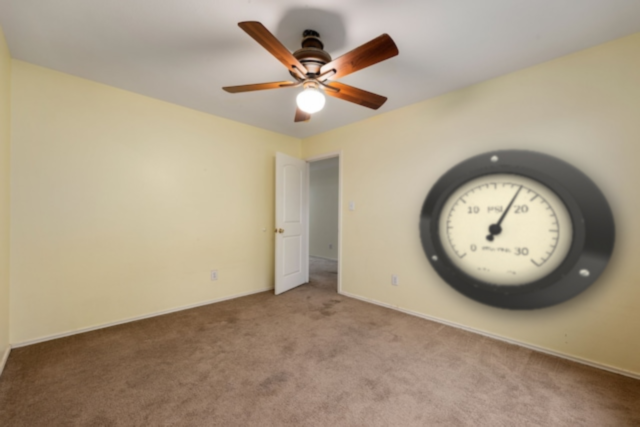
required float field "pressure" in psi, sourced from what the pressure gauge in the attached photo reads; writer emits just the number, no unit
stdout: 18
